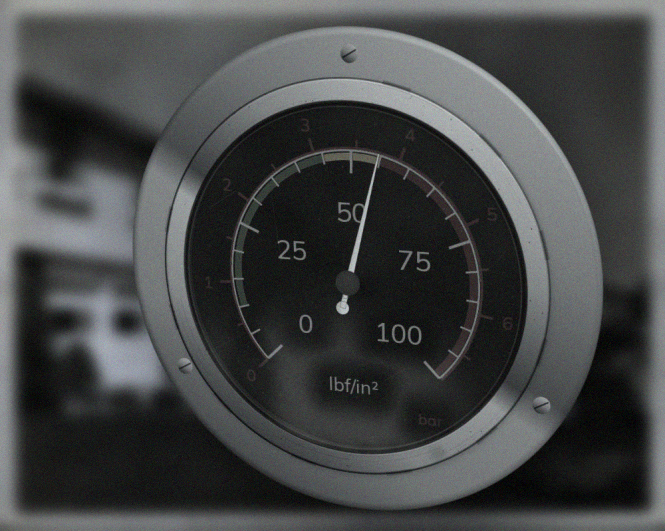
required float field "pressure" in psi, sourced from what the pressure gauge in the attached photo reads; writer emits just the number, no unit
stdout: 55
